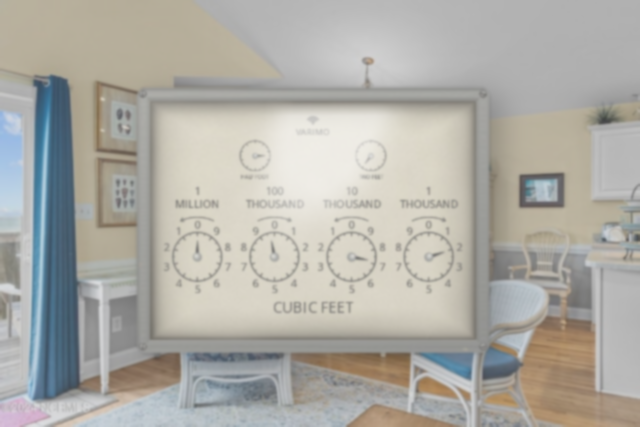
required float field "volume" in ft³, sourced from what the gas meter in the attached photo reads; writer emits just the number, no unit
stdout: 997200
